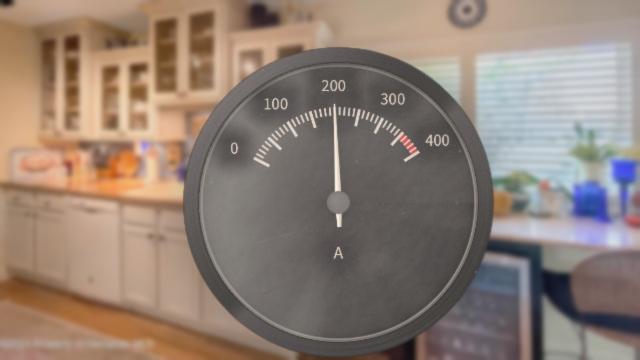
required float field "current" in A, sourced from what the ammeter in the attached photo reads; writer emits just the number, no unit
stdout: 200
